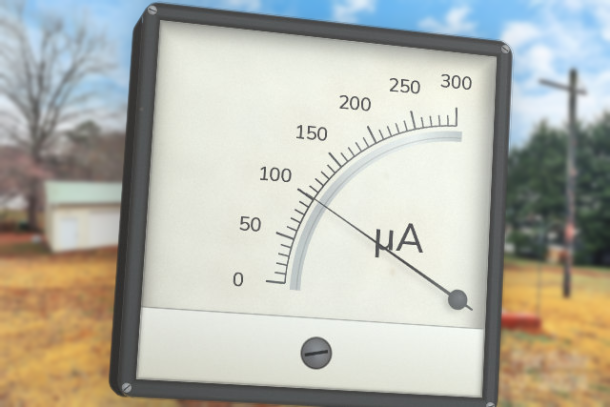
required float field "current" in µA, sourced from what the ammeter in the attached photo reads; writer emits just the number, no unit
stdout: 100
